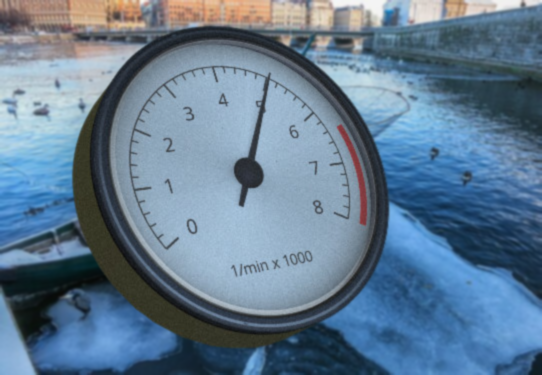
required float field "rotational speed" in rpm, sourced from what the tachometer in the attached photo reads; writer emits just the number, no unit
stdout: 5000
